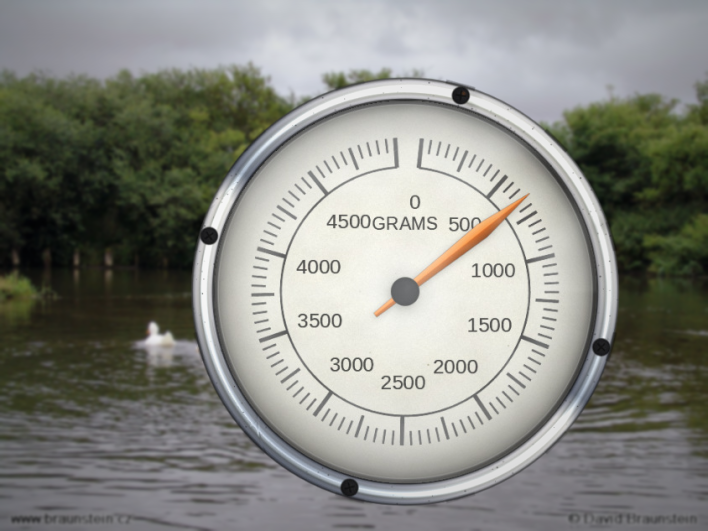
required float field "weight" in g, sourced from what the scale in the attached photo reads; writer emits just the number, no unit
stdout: 650
